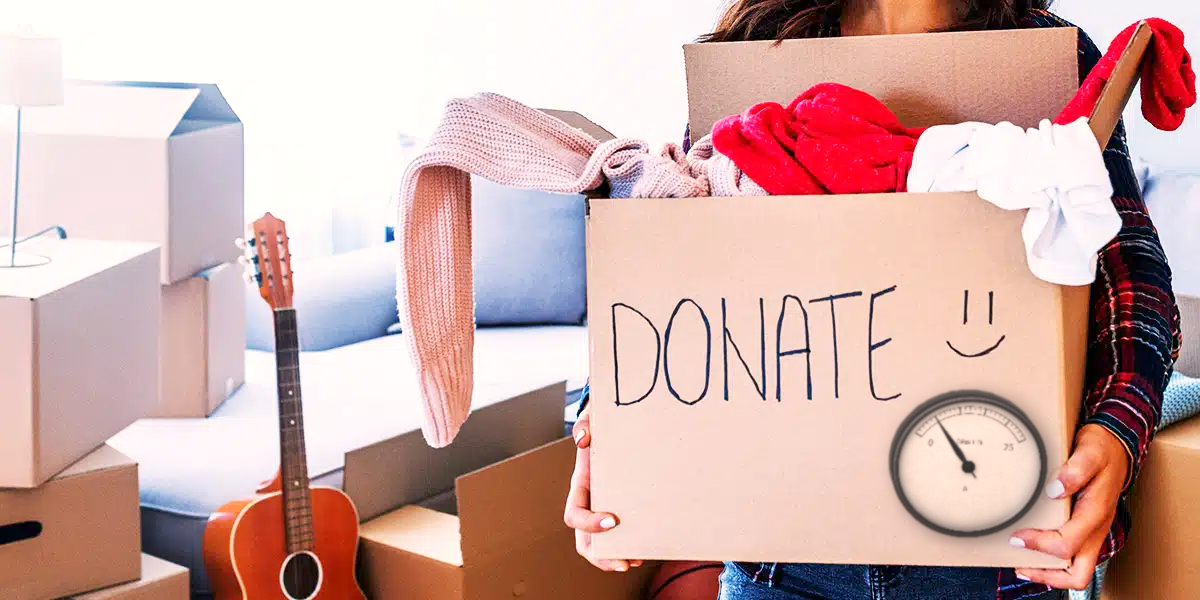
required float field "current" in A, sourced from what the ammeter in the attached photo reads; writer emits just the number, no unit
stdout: 5
